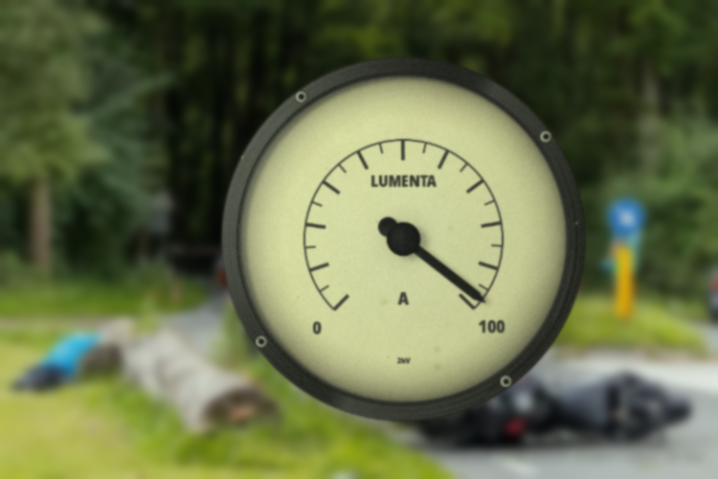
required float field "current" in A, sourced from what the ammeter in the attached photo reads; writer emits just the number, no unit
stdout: 97.5
